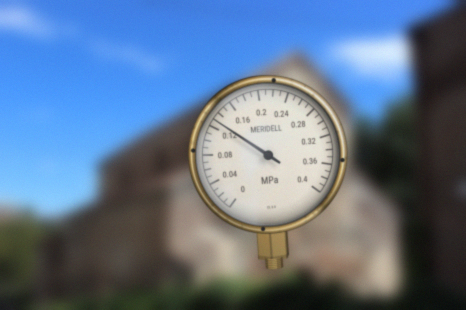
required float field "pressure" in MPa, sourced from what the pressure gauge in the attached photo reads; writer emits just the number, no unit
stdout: 0.13
